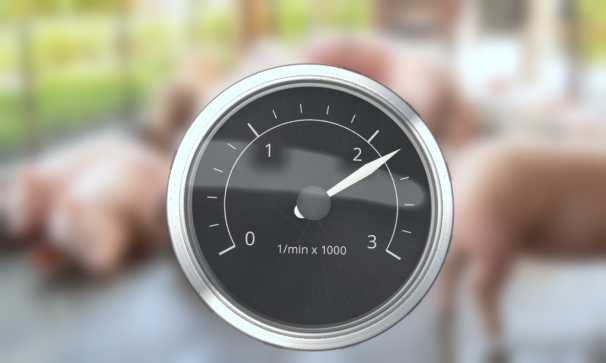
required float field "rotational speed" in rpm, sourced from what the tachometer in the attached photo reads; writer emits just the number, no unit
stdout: 2200
